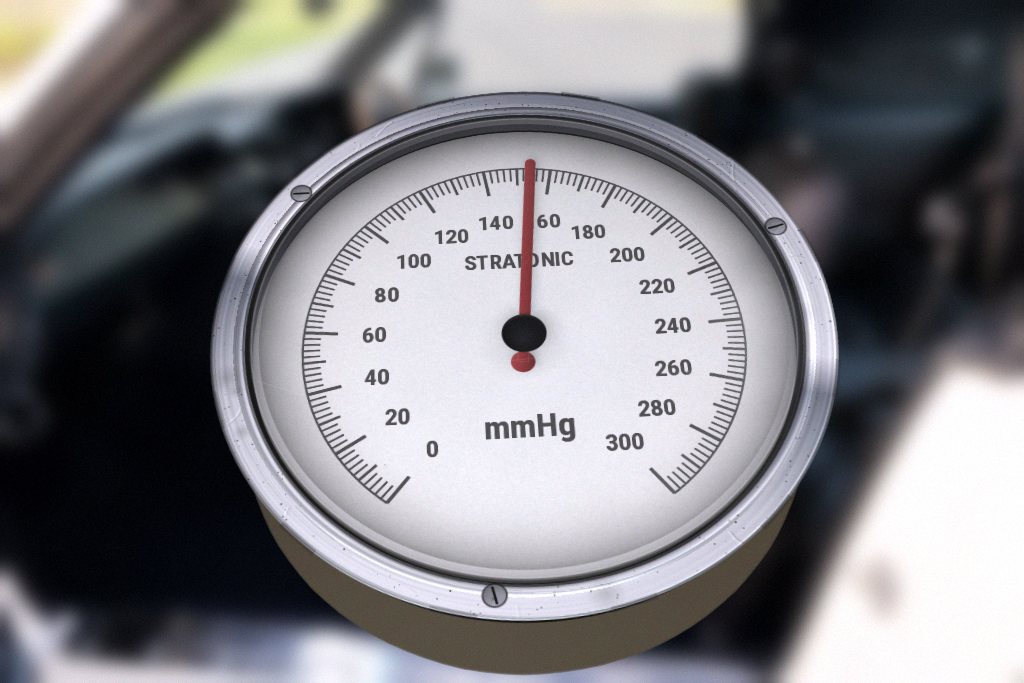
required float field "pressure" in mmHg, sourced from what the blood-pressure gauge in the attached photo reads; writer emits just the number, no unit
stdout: 154
